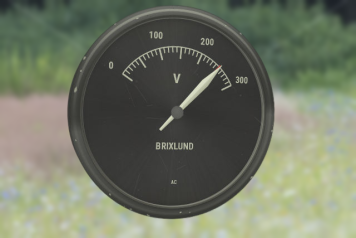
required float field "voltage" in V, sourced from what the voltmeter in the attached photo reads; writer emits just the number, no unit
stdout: 250
